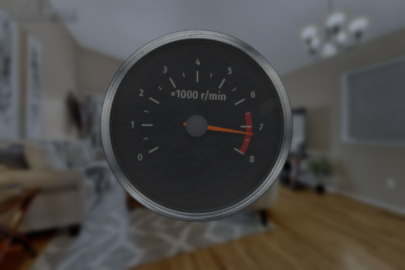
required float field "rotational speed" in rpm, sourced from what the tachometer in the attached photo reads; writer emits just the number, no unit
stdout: 7250
